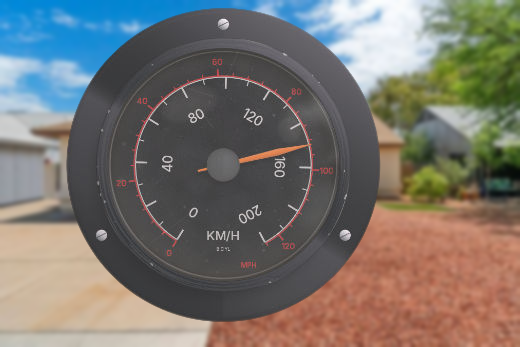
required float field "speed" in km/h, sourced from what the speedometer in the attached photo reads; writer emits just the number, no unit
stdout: 150
